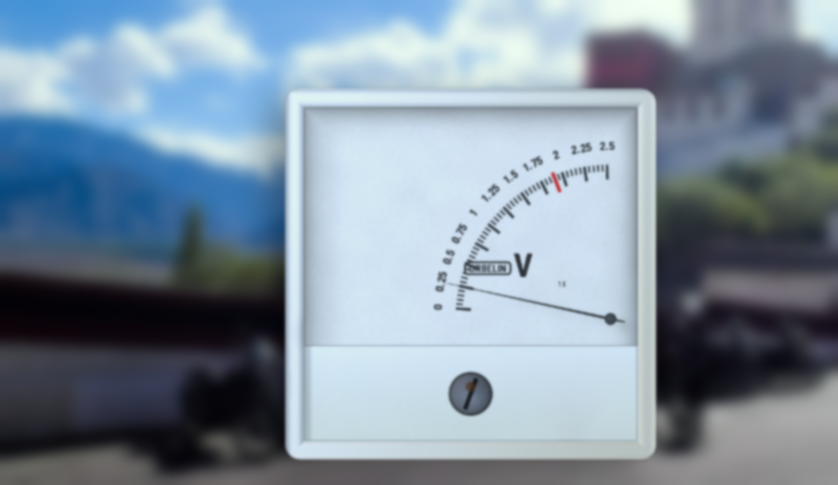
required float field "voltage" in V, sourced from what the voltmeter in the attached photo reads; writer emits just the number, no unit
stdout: 0.25
